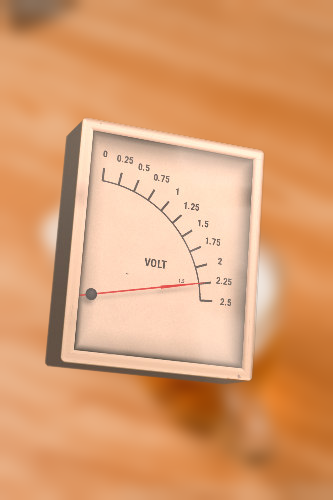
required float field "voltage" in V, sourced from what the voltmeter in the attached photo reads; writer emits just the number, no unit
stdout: 2.25
